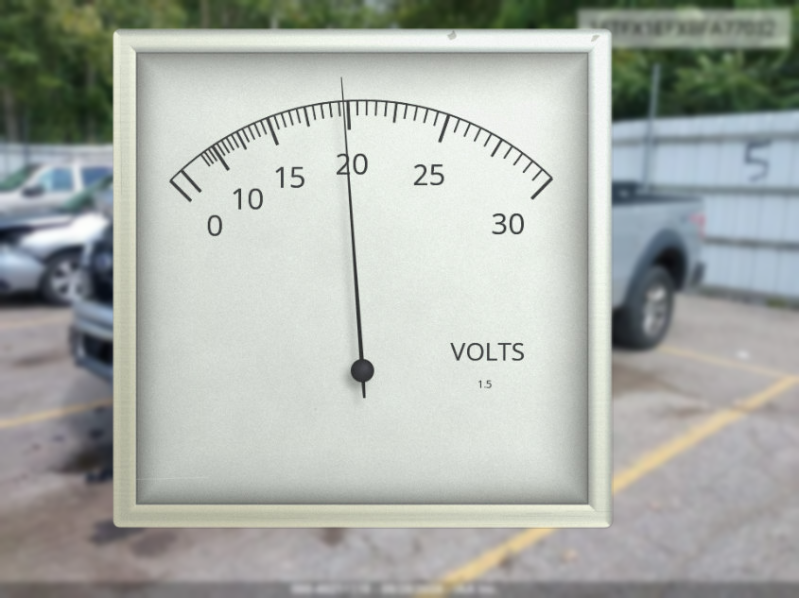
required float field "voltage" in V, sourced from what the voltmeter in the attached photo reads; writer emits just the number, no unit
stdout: 19.75
